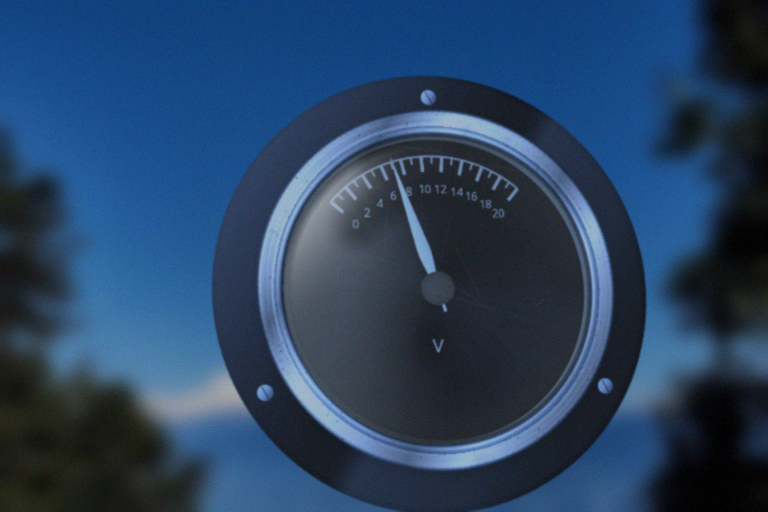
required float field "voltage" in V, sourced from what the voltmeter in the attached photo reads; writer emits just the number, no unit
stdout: 7
